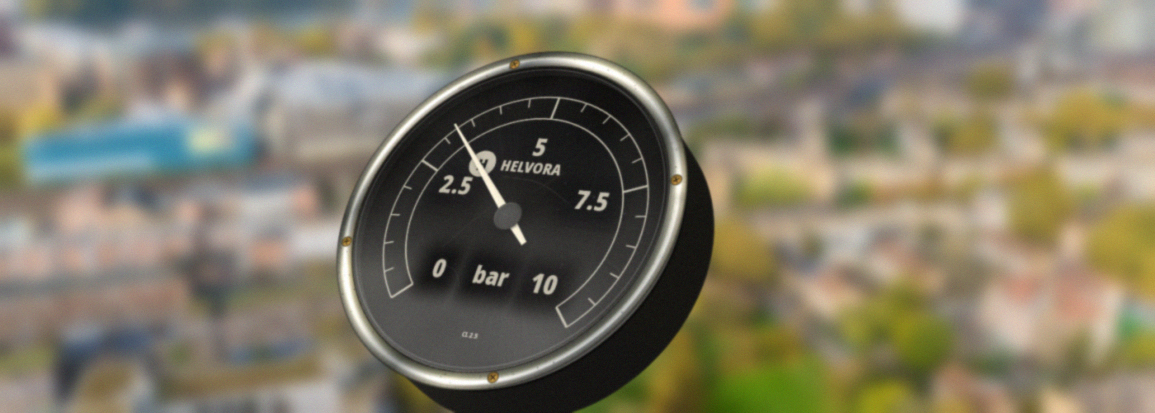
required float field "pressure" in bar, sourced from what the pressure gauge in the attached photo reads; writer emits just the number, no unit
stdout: 3.25
